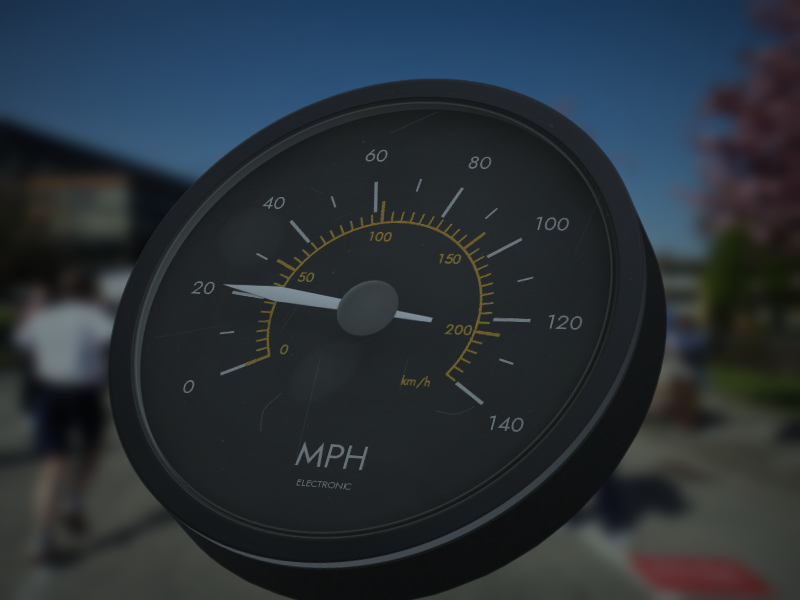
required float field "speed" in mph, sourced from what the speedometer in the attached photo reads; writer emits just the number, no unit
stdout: 20
